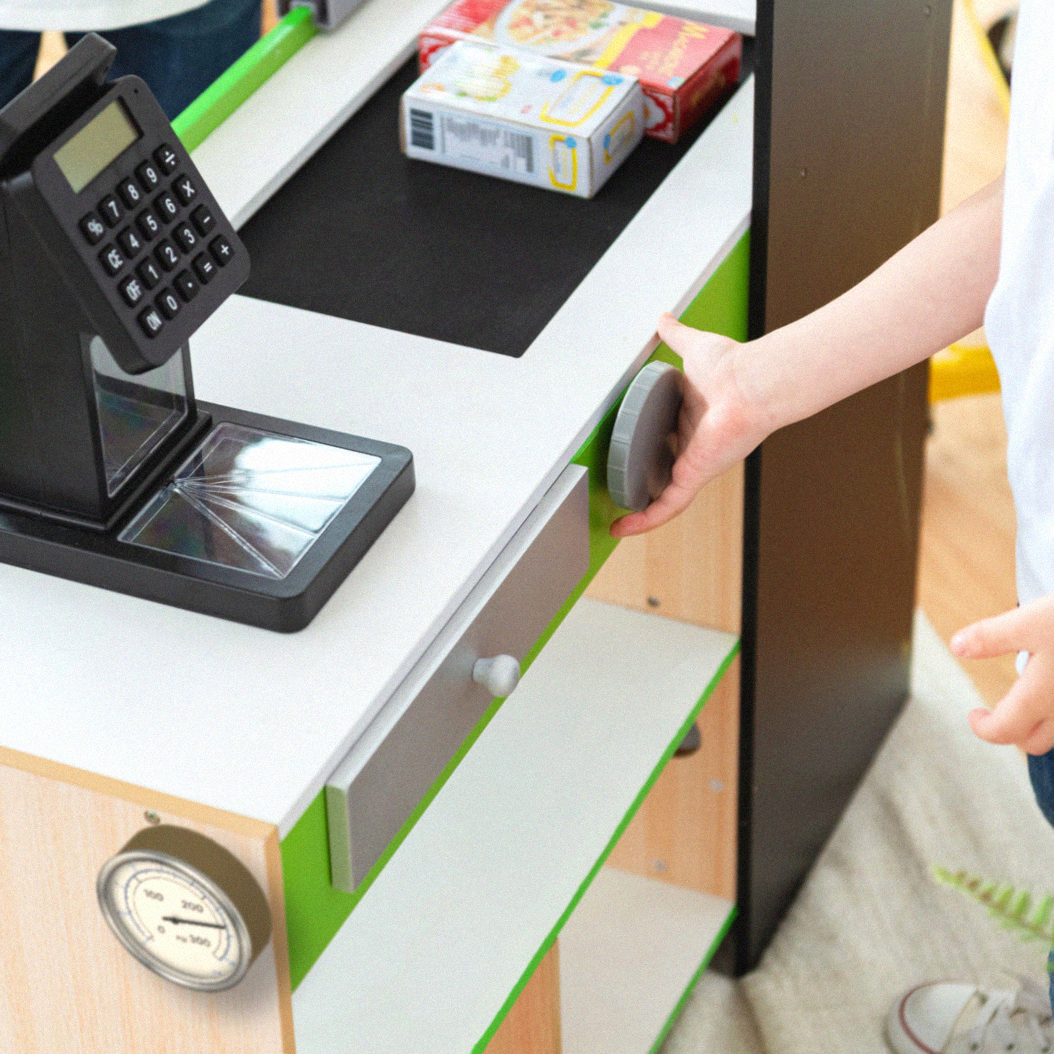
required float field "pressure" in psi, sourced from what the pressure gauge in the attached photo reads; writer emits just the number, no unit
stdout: 240
